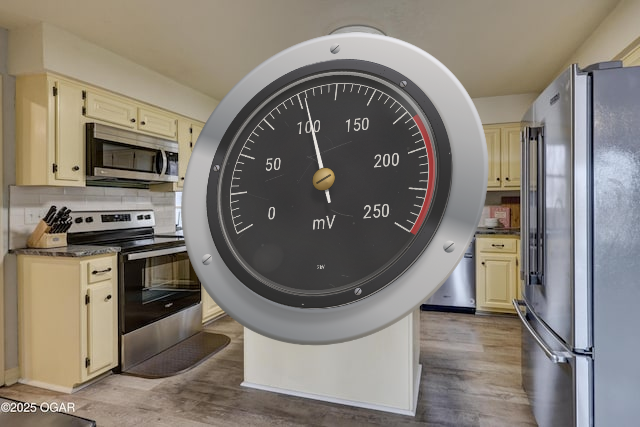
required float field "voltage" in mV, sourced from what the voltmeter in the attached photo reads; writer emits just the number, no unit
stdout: 105
